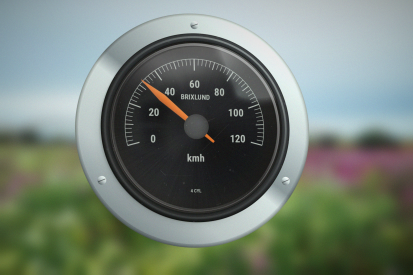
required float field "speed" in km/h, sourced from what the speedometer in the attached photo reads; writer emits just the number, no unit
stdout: 32
